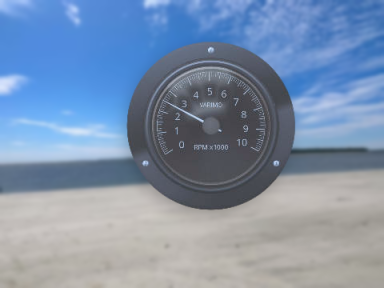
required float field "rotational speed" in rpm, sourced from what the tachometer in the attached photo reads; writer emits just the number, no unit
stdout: 2500
